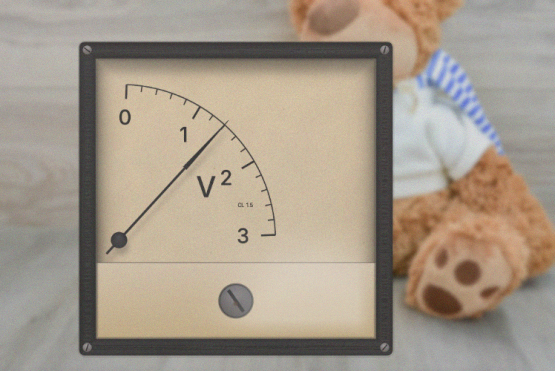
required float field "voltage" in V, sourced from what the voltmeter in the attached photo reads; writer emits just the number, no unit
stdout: 1.4
